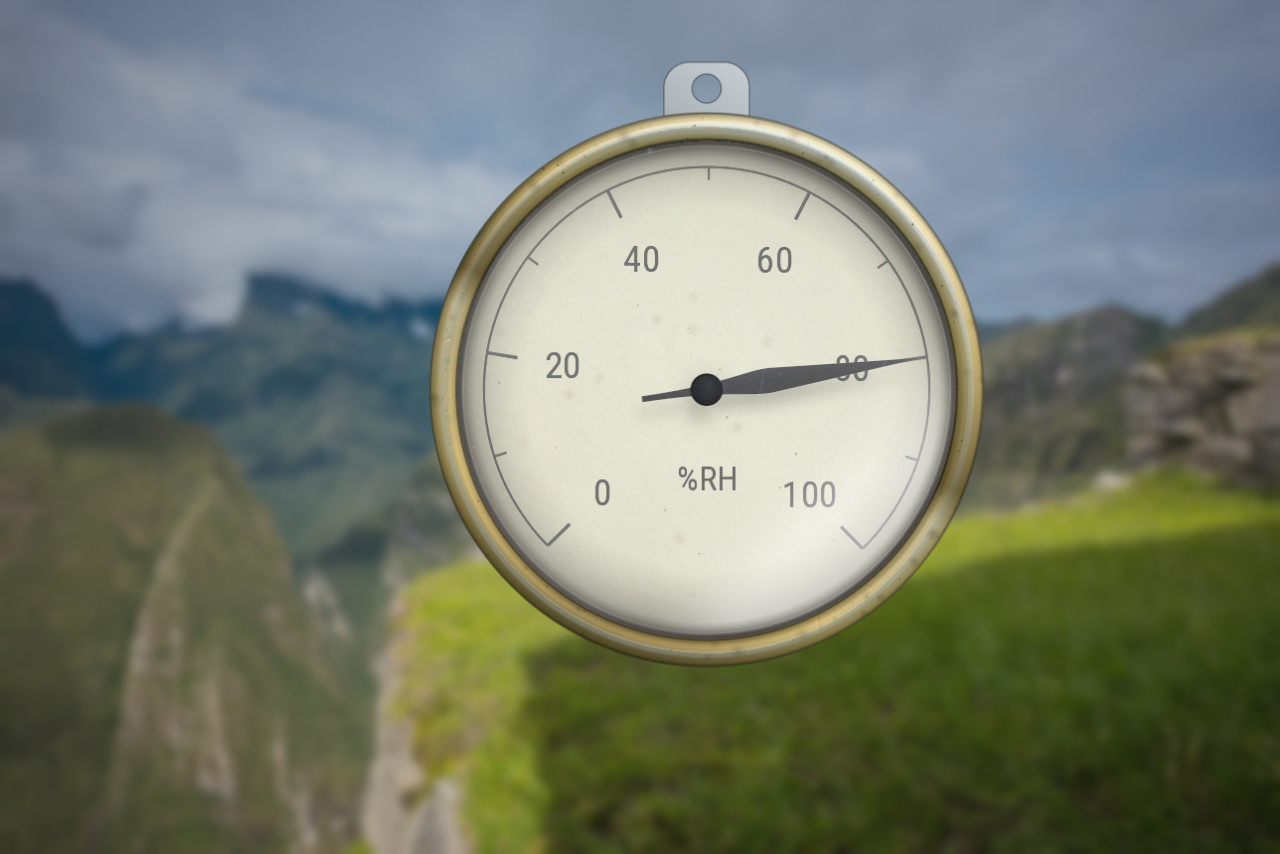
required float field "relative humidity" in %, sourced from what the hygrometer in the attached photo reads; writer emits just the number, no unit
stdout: 80
